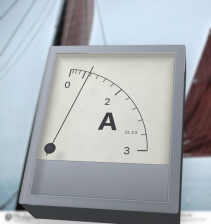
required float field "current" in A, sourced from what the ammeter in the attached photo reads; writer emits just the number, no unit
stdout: 1.2
